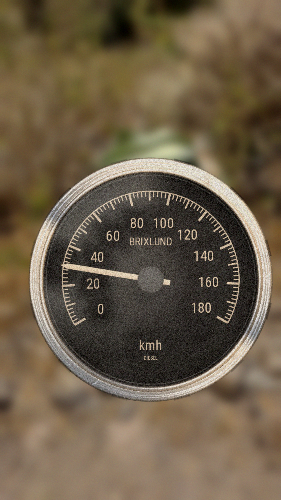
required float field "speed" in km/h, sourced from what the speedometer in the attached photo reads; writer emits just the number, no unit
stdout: 30
